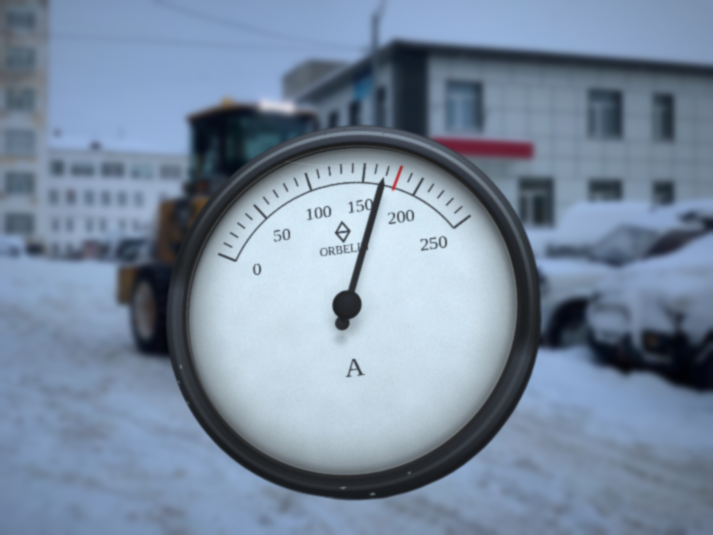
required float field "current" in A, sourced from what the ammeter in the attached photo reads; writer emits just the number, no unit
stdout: 170
